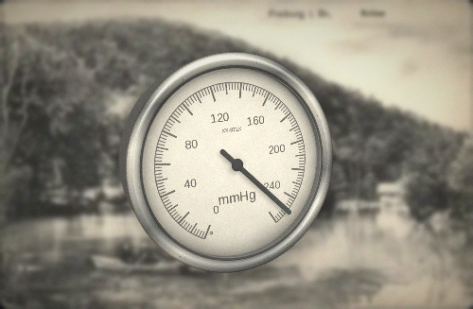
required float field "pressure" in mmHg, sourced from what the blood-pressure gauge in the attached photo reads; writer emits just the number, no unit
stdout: 250
